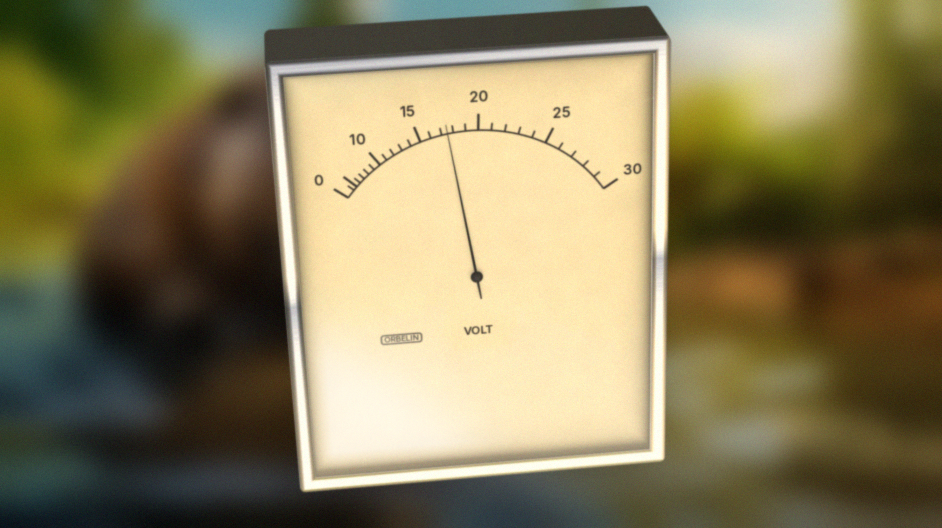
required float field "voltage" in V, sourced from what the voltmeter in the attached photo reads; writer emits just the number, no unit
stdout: 17.5
